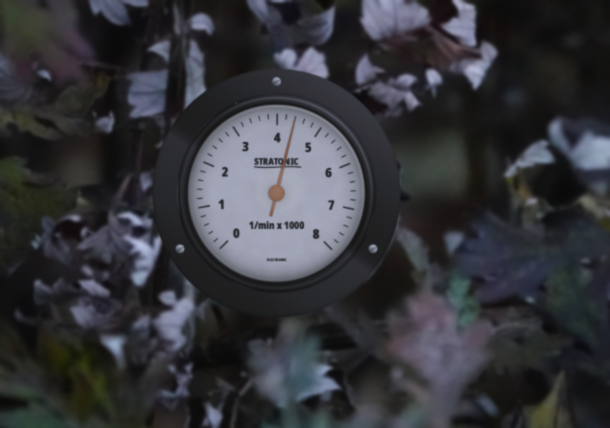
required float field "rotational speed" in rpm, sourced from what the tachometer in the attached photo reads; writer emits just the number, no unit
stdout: 4400
